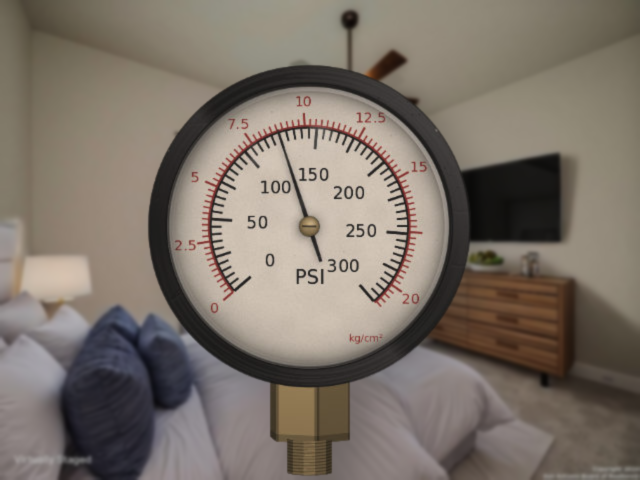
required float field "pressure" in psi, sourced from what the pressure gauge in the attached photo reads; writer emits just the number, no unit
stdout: 125
